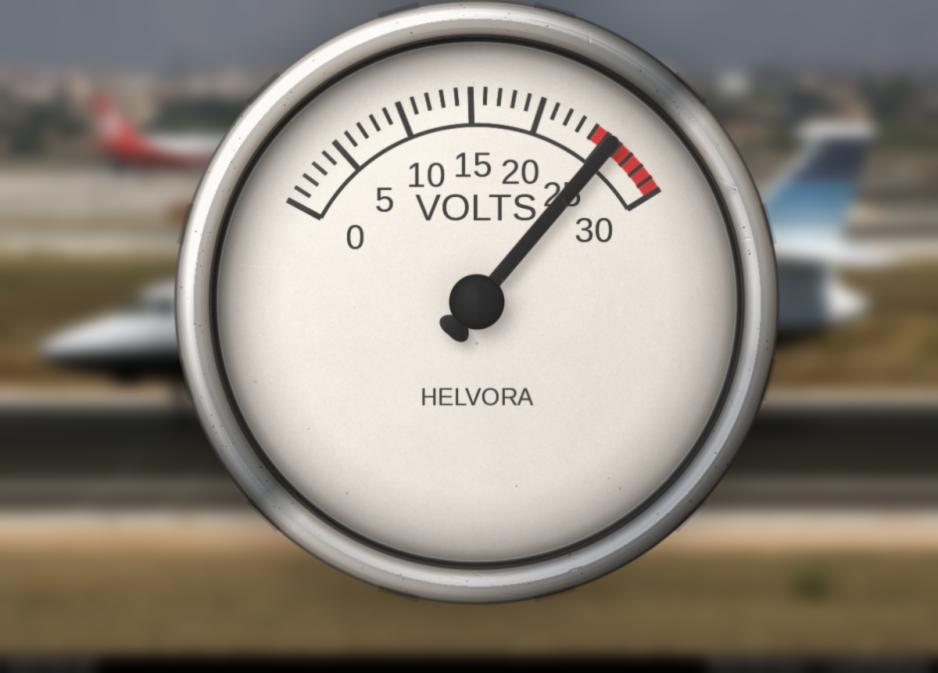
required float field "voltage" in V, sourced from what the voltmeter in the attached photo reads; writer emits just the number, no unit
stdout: 25.5
